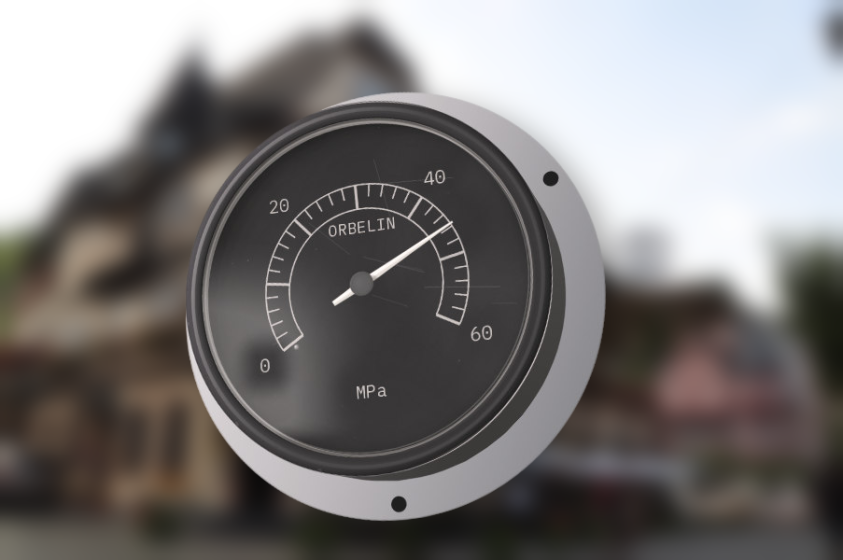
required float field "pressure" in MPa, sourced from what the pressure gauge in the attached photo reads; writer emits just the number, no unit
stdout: 46
